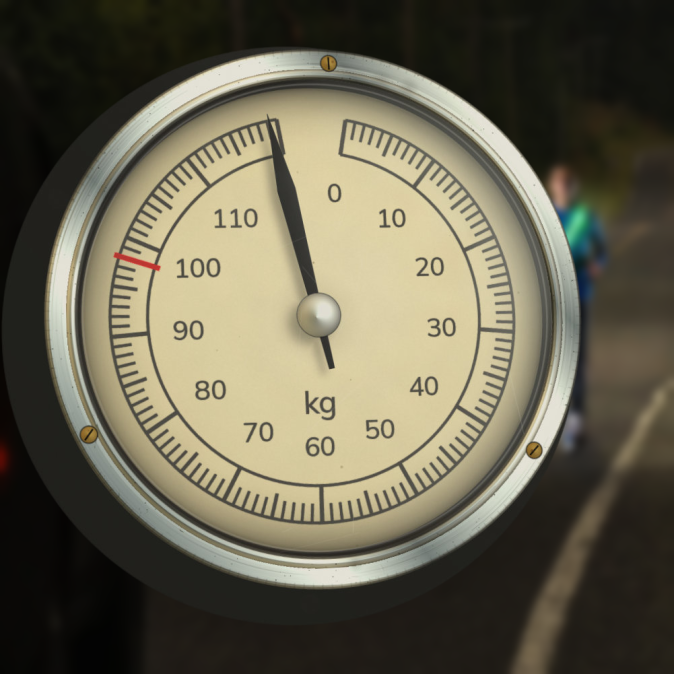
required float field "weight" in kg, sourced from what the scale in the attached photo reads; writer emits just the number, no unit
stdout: 119
